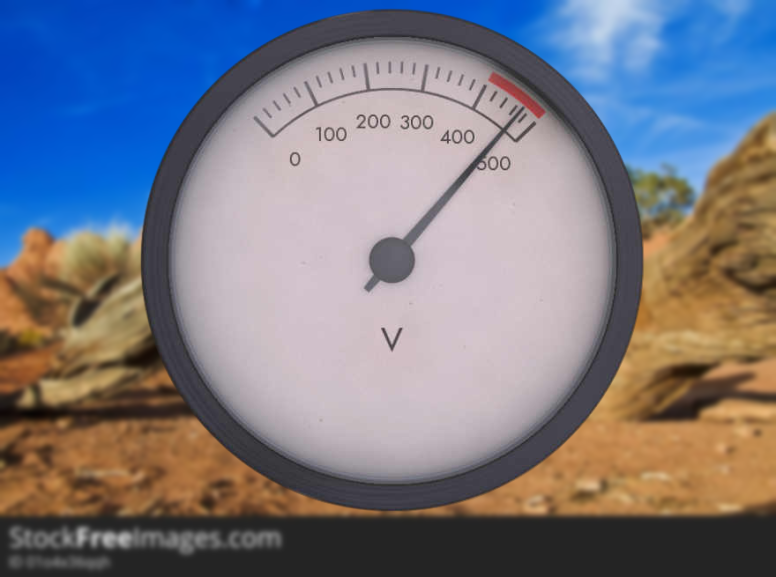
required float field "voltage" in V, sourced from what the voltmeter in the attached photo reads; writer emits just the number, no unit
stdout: 470
